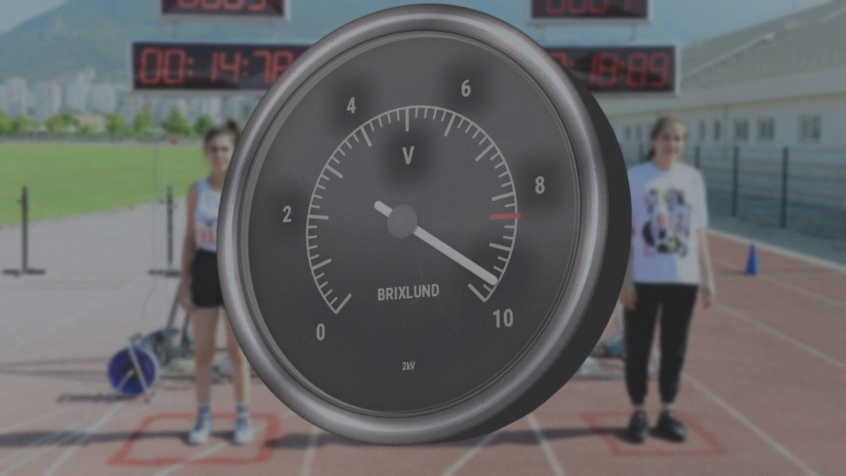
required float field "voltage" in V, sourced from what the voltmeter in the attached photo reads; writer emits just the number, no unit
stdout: 9.6
